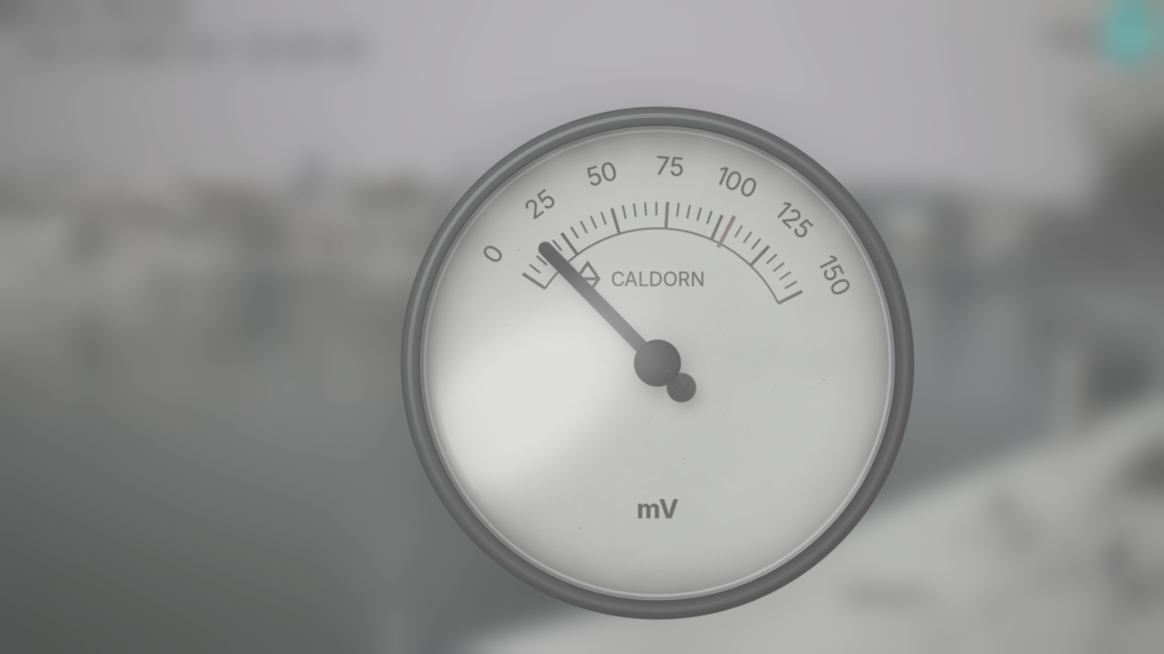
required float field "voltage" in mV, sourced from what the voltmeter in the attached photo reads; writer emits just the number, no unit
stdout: 15
